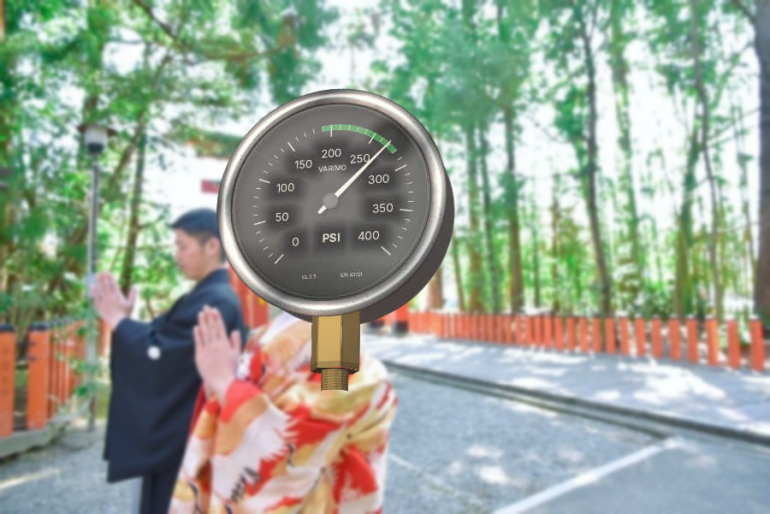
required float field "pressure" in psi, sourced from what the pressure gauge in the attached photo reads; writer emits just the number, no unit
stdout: 270
